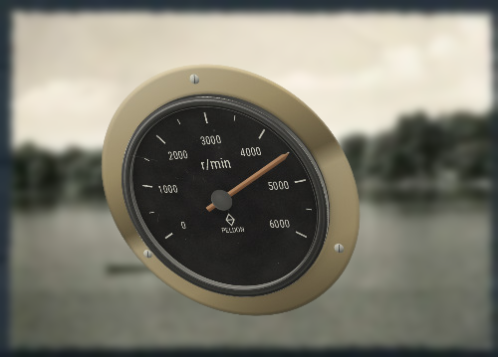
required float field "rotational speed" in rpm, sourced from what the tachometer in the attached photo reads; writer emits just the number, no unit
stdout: 4500
